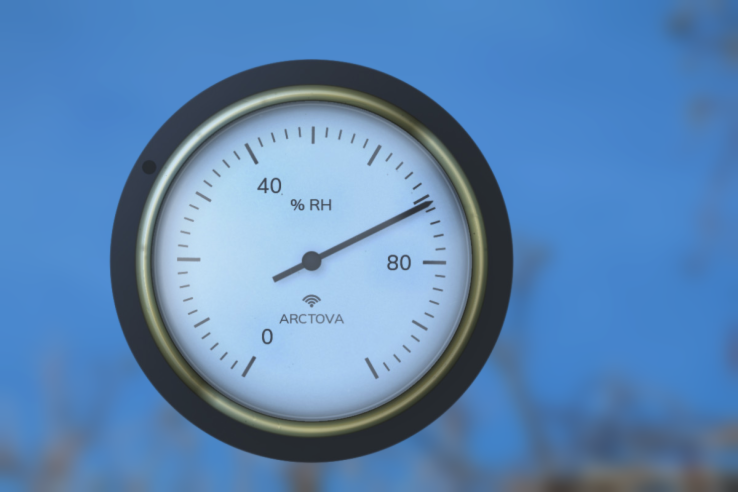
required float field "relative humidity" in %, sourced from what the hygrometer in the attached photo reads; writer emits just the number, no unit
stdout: 71
